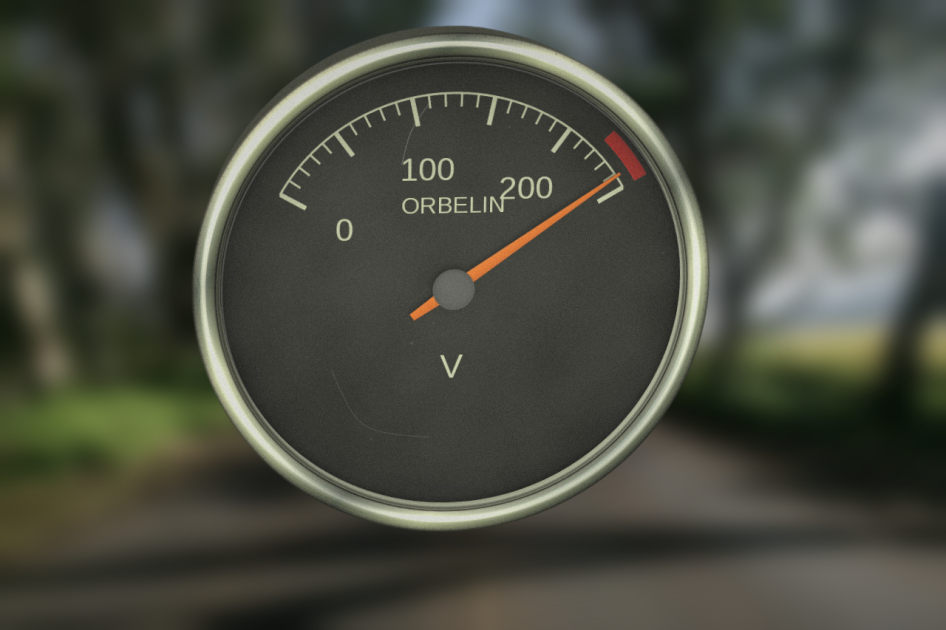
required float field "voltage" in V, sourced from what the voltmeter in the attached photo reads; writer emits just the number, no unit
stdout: 240
